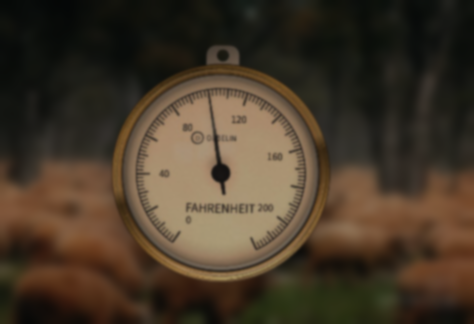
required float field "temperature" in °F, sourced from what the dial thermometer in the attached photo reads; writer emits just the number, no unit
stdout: 100
